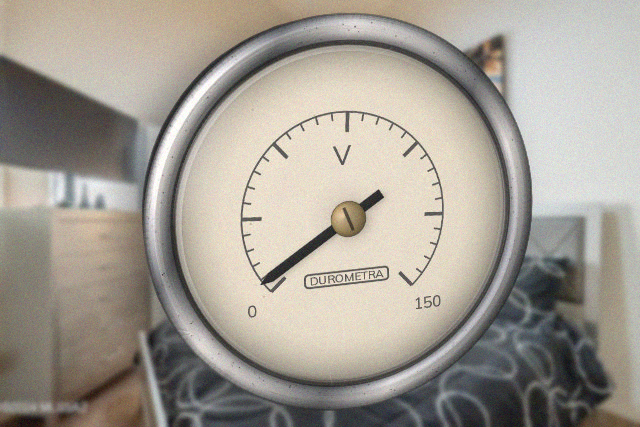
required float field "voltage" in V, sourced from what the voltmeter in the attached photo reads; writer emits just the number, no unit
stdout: 5
